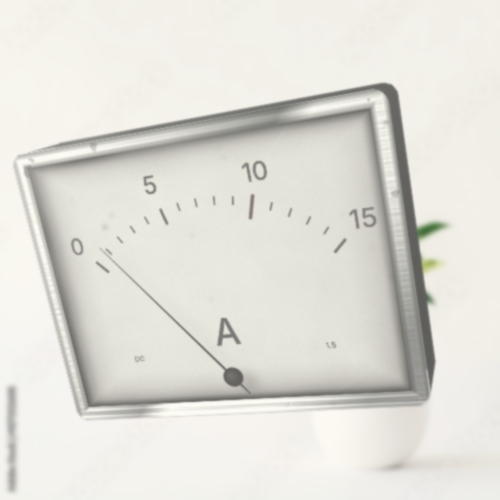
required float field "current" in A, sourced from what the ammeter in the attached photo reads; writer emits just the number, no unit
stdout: 1
